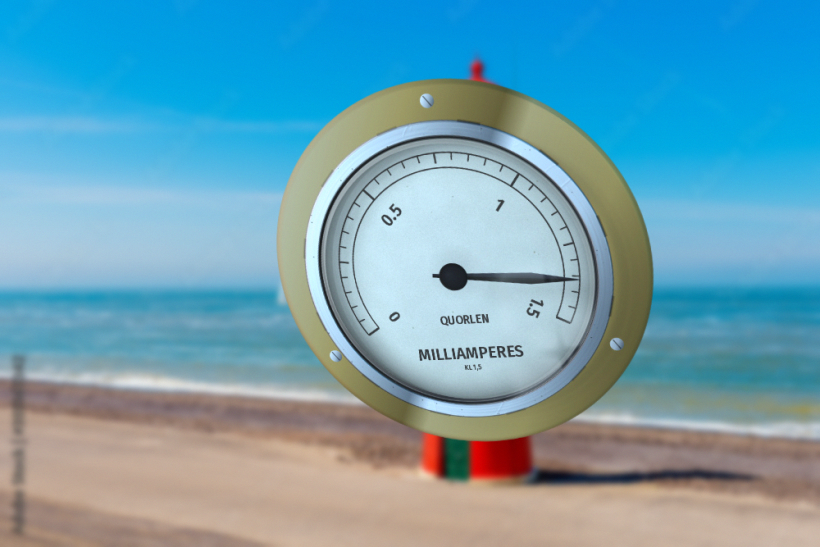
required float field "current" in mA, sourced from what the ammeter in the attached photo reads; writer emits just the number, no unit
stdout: 1.35
